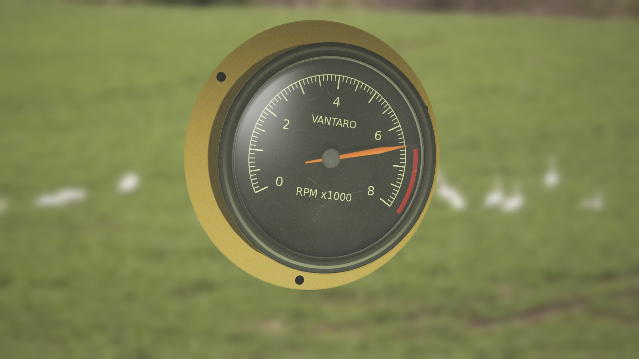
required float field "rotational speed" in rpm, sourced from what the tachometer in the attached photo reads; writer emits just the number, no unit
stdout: 6500
